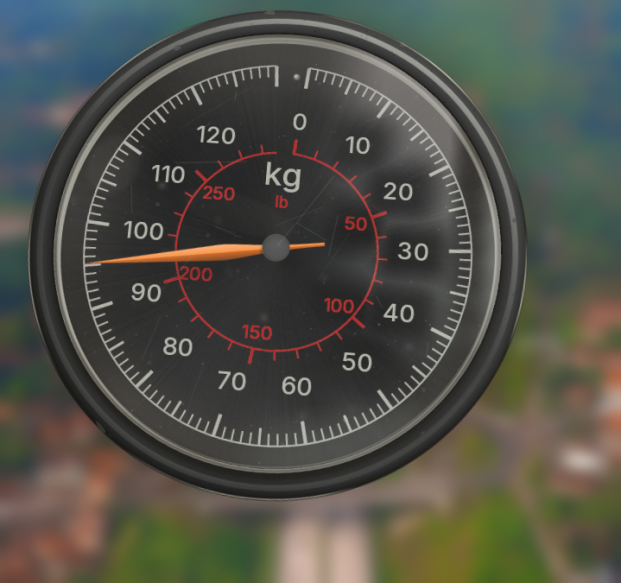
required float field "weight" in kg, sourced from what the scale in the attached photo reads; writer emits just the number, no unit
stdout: 95
